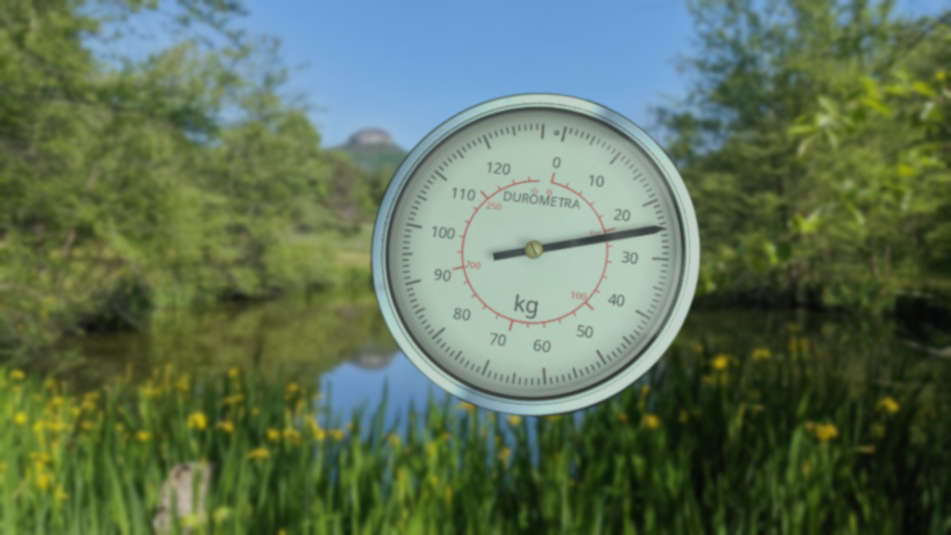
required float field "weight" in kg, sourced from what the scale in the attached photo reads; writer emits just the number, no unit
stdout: 25
